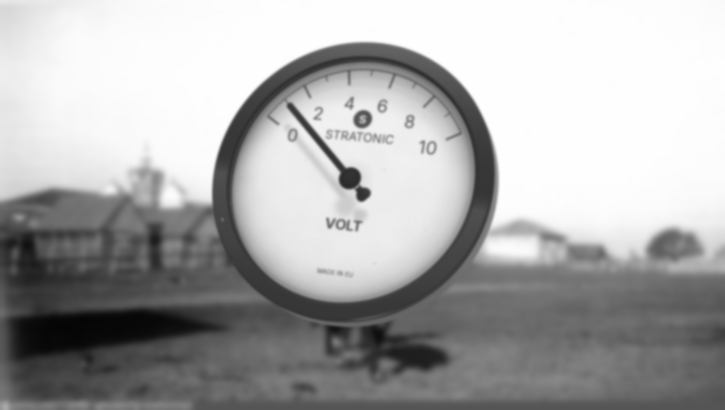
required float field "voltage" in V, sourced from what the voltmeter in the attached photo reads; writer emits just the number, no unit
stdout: 1
